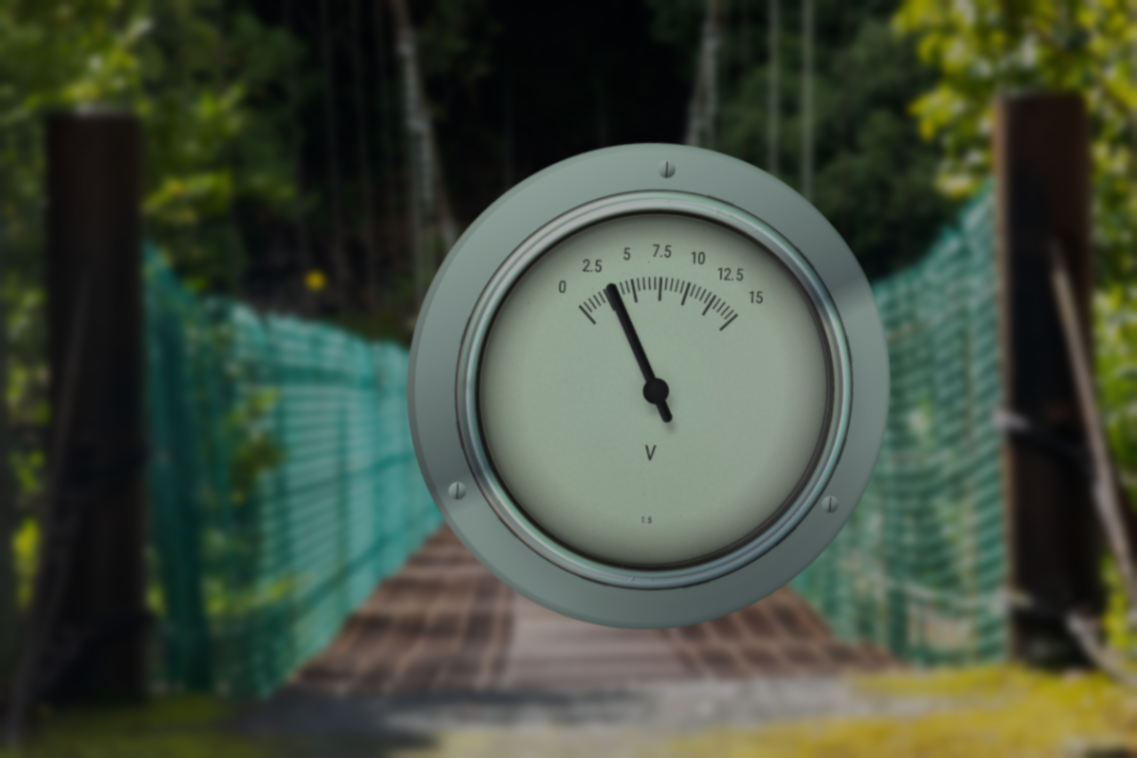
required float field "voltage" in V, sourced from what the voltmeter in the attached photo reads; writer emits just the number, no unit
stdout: 3
